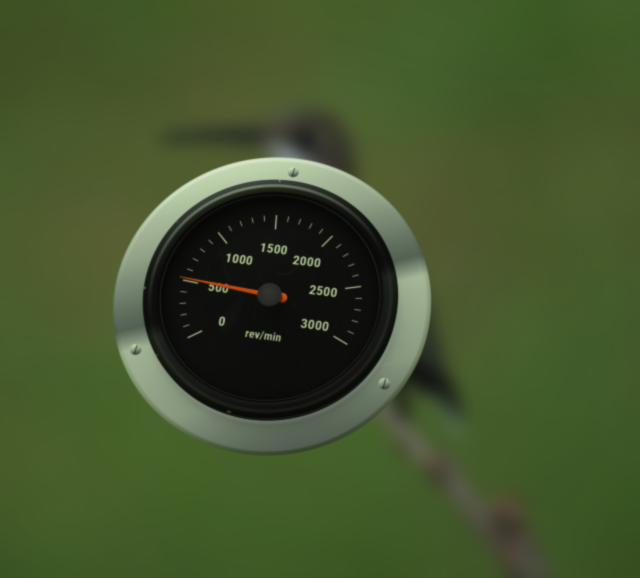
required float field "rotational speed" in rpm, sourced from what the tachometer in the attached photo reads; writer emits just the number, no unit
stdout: 500
